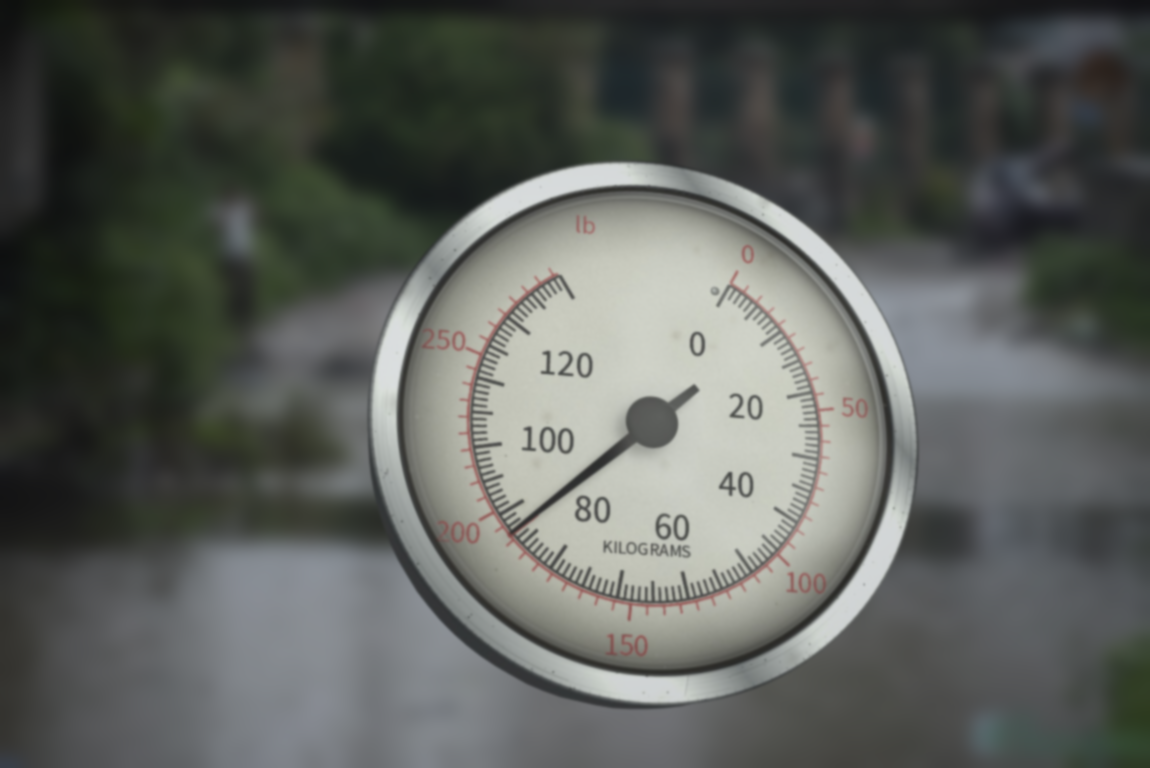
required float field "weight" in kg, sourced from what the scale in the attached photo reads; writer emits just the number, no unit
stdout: 87
